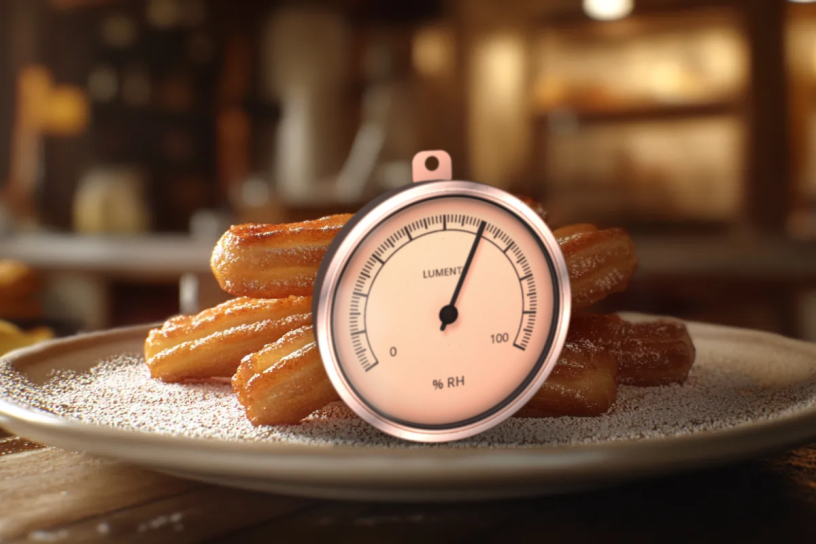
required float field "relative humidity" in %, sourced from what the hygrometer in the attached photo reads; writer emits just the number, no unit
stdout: 60
